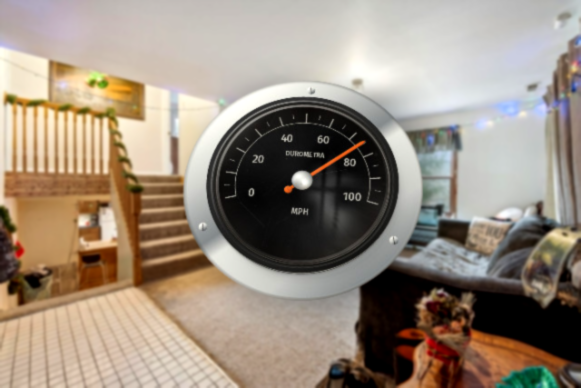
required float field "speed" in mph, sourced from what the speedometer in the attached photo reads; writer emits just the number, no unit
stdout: 75
